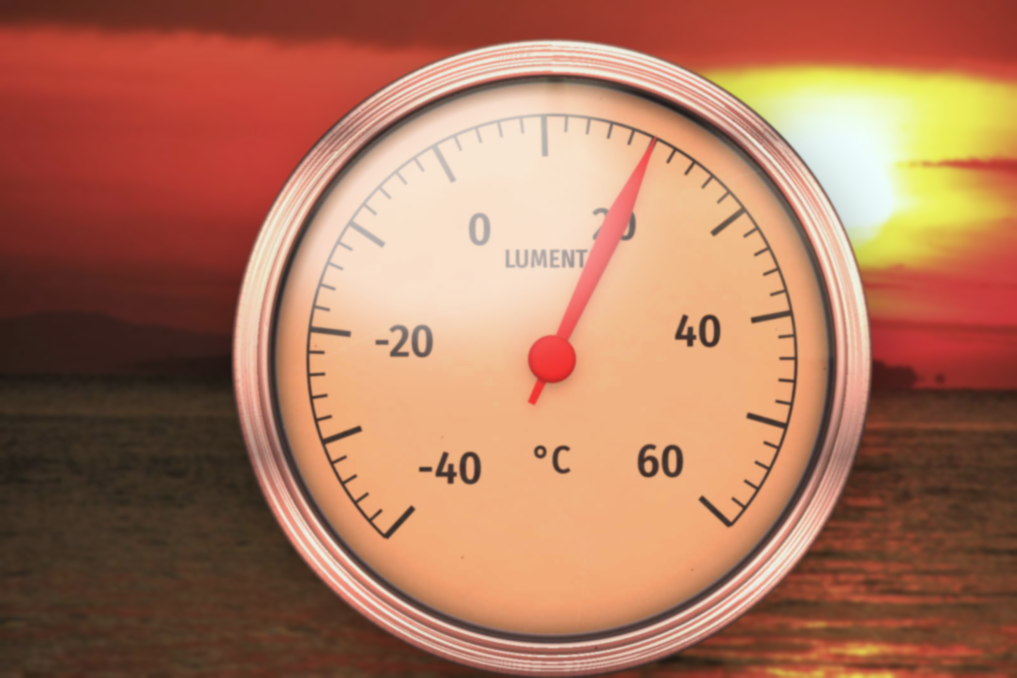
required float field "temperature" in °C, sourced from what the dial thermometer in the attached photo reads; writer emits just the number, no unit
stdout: 20
